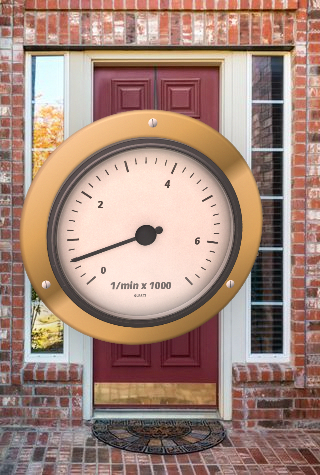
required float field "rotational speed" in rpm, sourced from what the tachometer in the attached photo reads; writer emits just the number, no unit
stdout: 600
